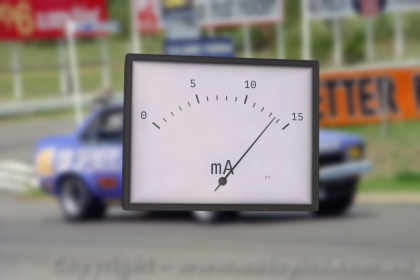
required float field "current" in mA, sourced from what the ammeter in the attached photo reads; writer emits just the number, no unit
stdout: 13.5
